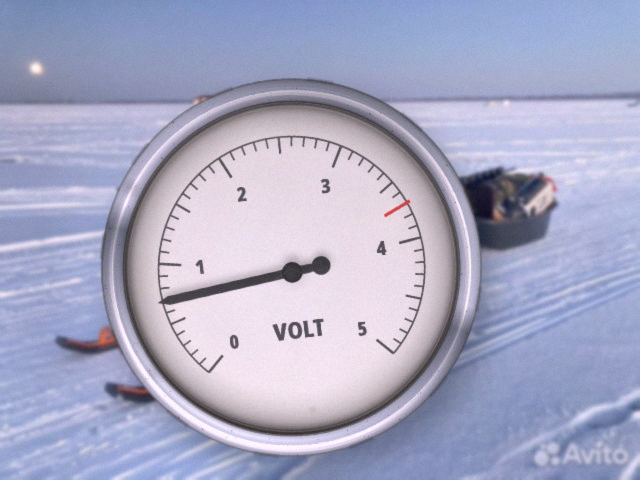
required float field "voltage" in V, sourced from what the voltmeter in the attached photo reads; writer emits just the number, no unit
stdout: 0.7
